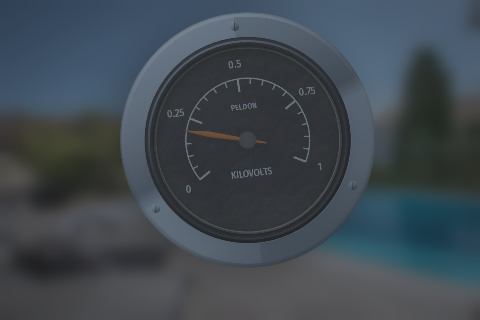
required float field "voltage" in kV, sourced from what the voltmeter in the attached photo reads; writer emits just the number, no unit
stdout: 0.2
